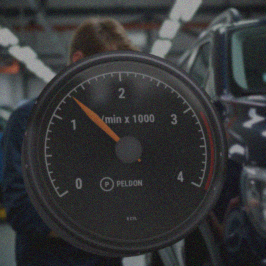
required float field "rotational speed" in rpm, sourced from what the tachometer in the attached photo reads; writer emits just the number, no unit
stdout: 1300
